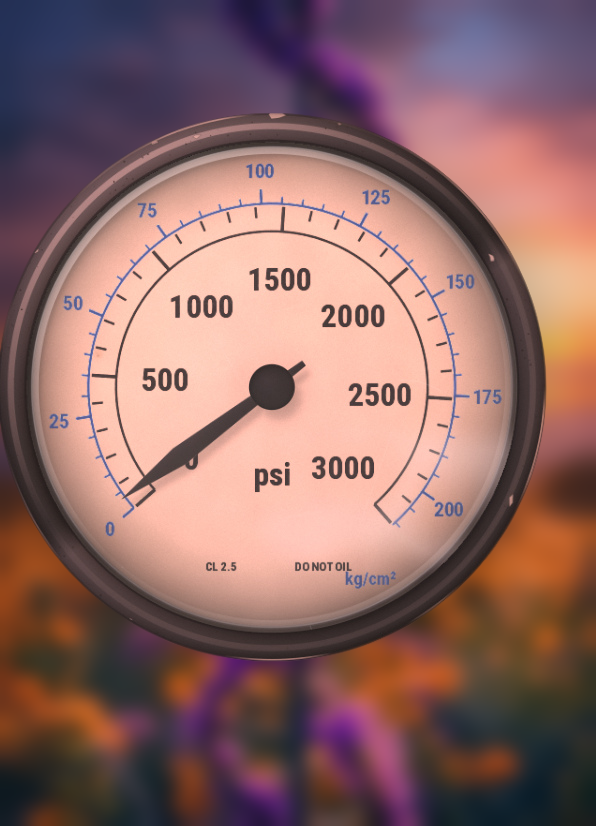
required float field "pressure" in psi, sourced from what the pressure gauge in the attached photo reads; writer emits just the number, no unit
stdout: 50
